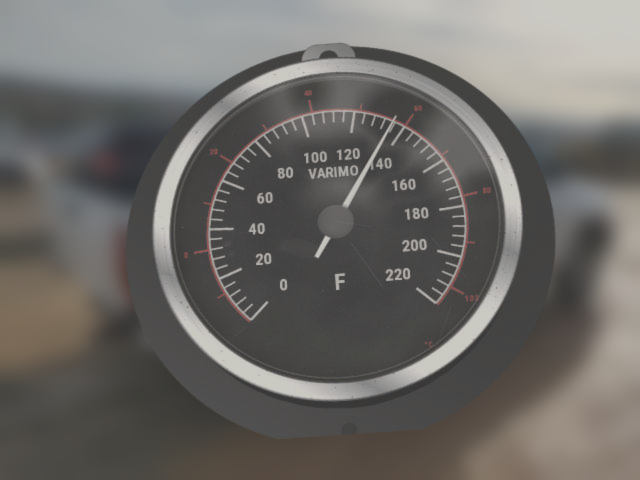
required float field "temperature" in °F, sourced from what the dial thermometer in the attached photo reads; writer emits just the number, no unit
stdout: 136
